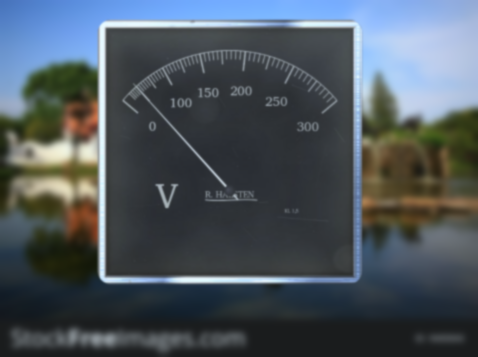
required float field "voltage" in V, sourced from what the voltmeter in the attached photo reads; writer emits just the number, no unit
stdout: 50
